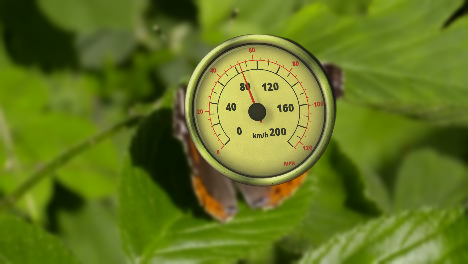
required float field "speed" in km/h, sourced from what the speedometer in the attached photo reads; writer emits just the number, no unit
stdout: 85
